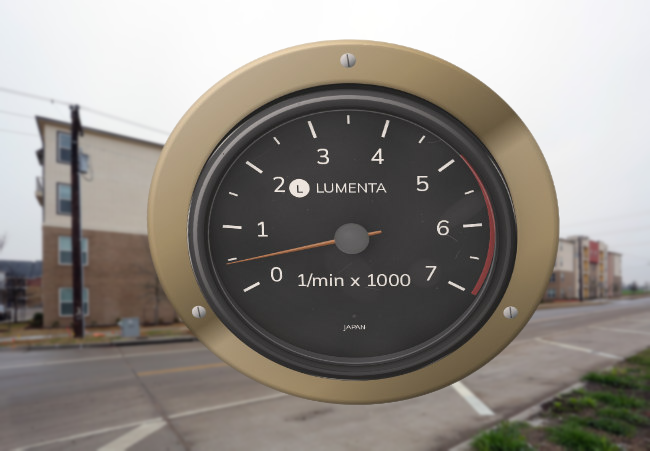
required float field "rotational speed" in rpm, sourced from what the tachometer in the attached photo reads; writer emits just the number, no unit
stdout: 500
